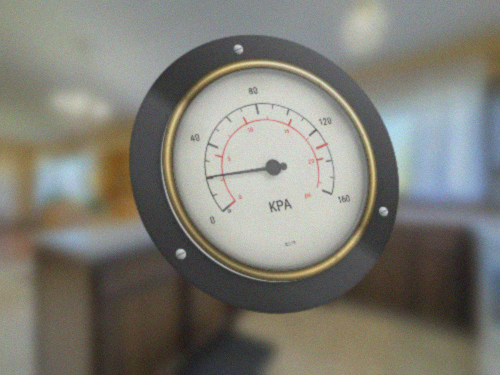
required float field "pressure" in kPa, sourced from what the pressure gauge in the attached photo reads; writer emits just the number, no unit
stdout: 20
